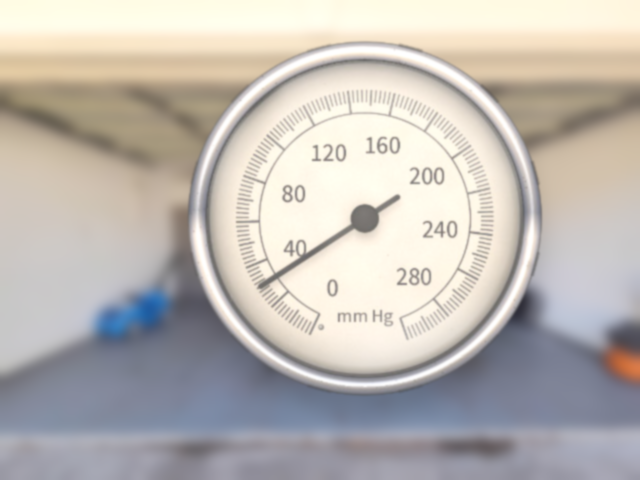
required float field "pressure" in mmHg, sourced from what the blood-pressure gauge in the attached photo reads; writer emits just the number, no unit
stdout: 30
